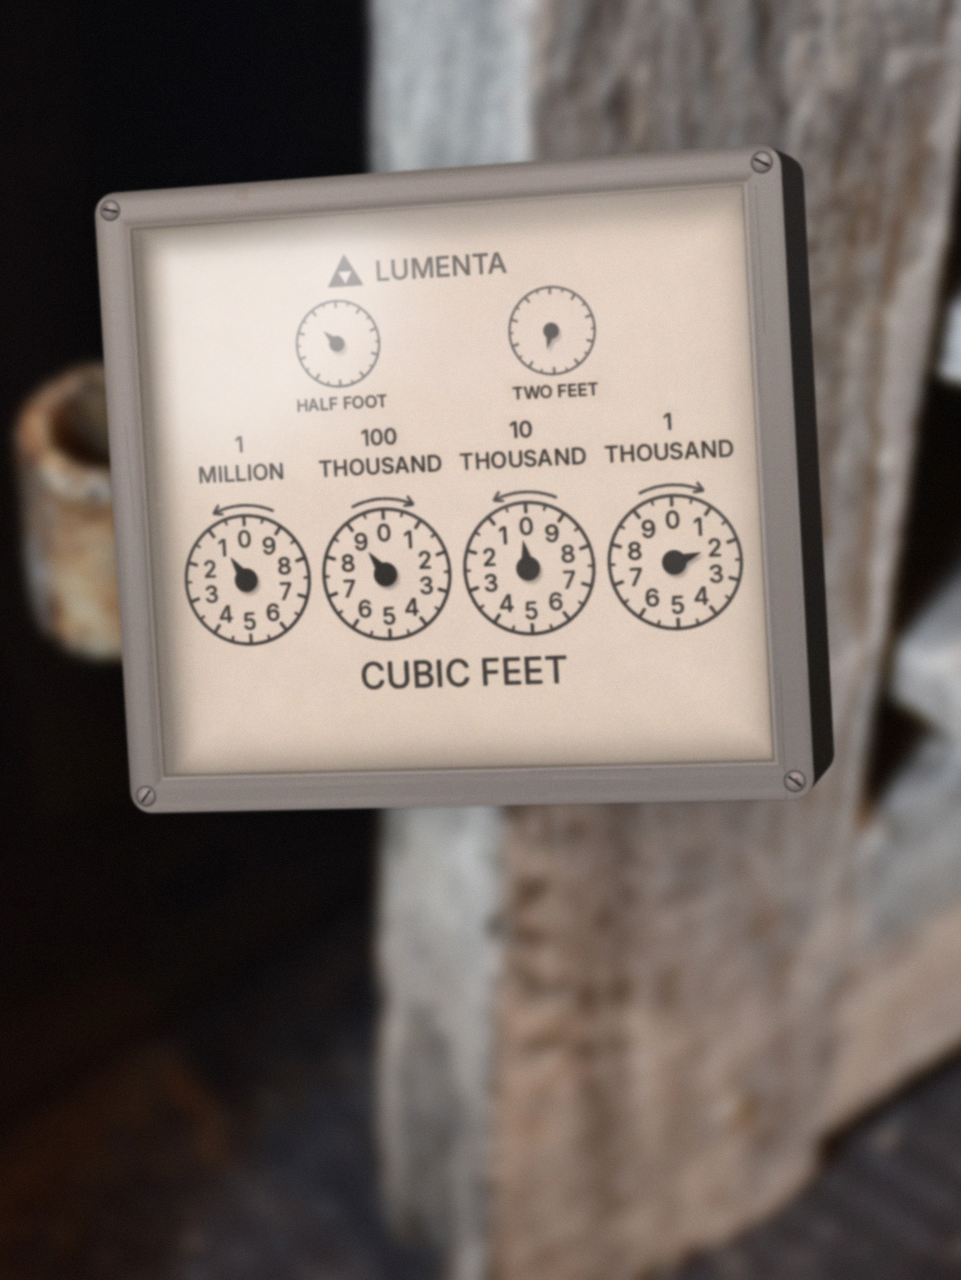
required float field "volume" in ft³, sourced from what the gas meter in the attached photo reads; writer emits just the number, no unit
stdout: 90200
